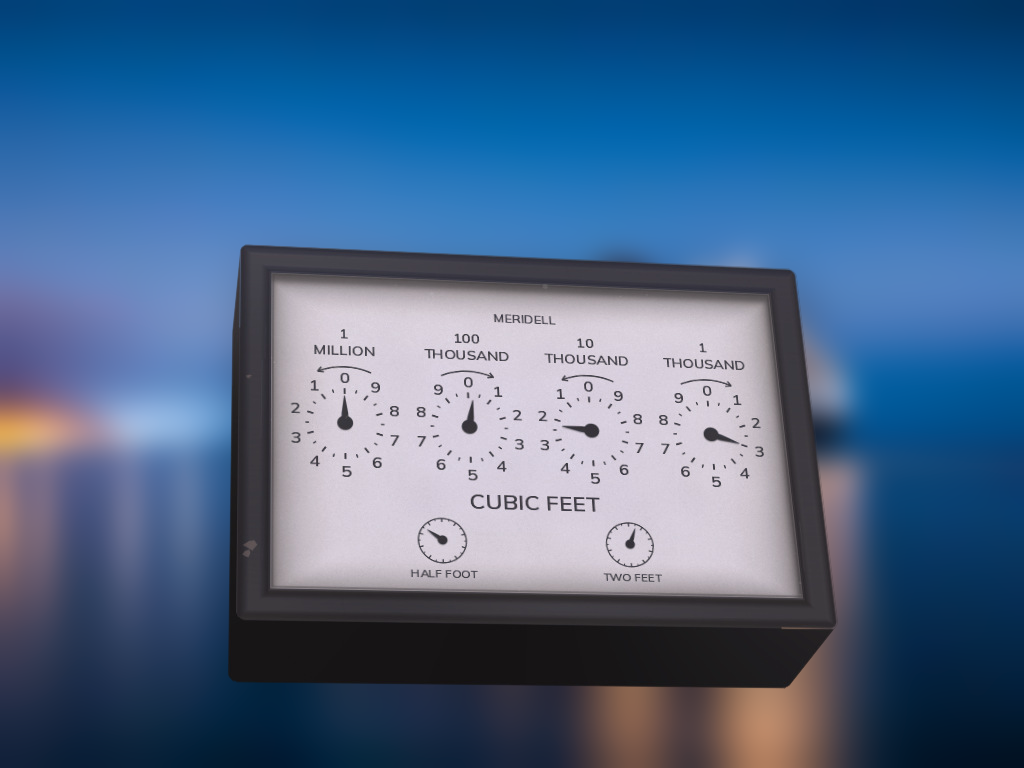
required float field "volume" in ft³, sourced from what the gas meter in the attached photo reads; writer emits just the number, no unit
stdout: 2300
